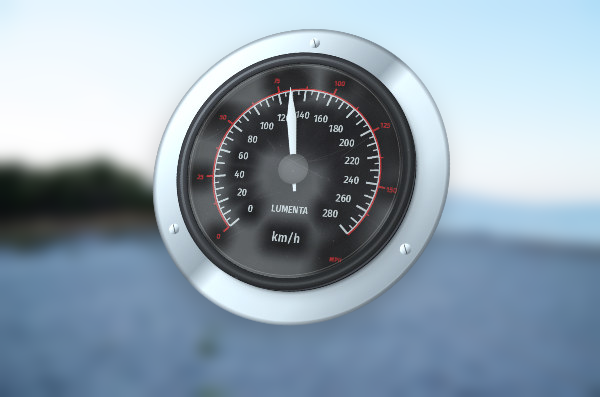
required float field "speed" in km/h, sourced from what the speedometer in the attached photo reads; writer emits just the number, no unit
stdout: 130
